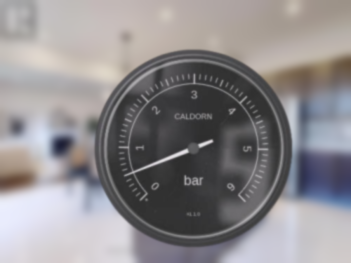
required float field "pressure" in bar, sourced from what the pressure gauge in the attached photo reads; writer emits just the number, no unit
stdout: 0.5
